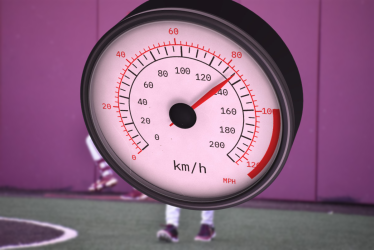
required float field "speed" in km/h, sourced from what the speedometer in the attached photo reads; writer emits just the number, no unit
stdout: 135
